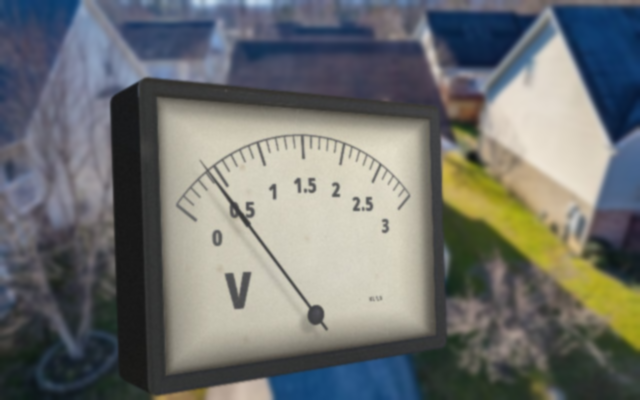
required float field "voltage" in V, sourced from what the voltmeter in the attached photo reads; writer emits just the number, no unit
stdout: 0.4
